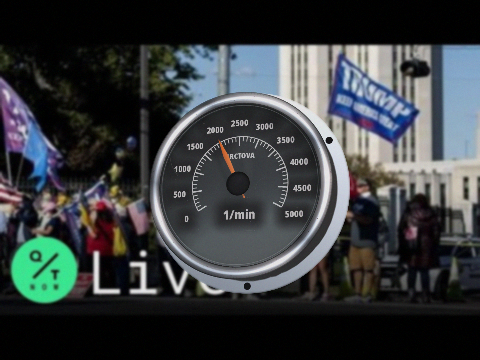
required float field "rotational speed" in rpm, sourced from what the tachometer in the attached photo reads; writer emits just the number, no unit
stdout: 2000
